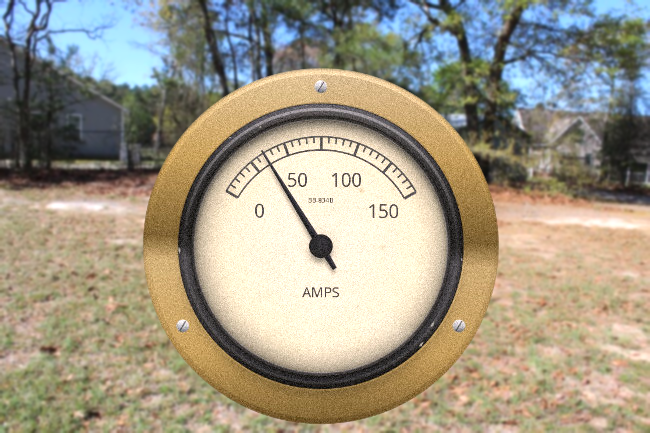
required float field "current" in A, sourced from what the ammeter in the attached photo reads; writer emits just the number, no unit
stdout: 35
